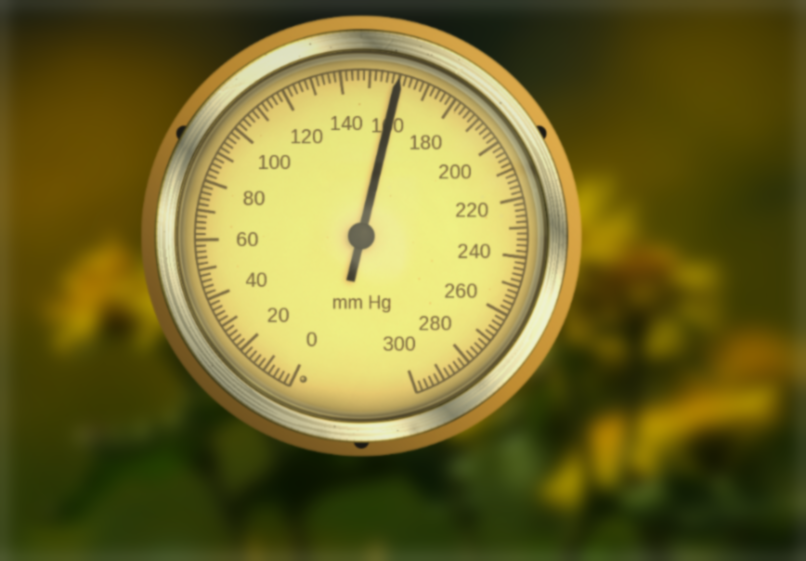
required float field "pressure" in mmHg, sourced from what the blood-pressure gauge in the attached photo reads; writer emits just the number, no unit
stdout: 160
